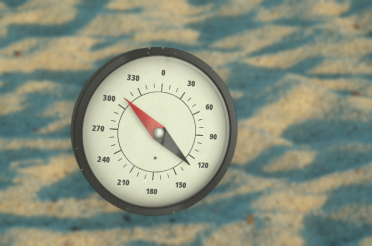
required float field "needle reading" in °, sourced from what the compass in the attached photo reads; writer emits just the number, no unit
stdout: 310
